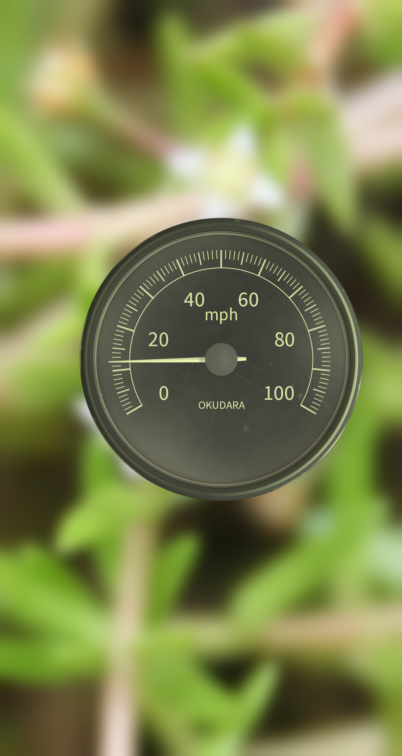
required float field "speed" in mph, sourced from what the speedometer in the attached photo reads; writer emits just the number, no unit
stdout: 12
